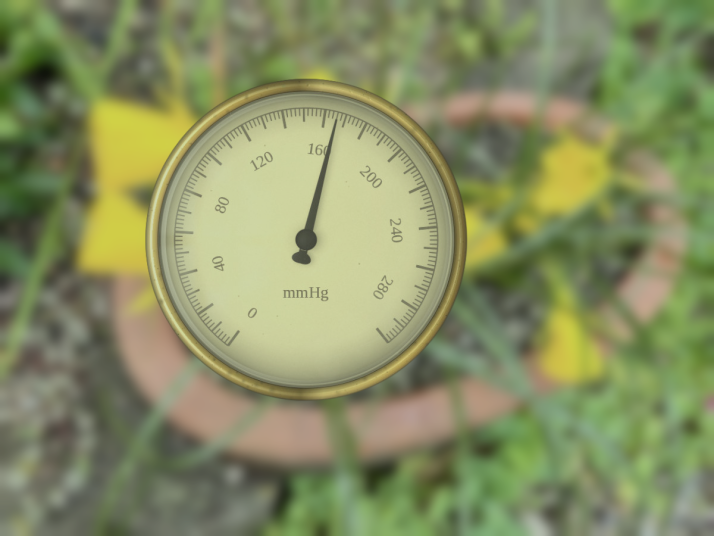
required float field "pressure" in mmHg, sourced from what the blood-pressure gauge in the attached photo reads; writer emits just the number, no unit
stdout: 166
